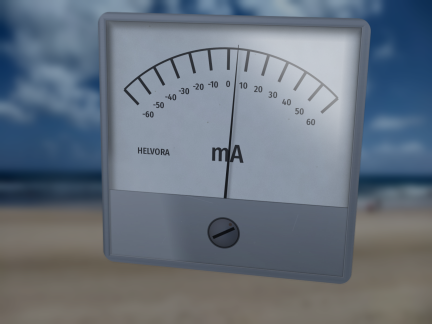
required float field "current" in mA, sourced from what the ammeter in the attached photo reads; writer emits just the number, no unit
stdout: 5
